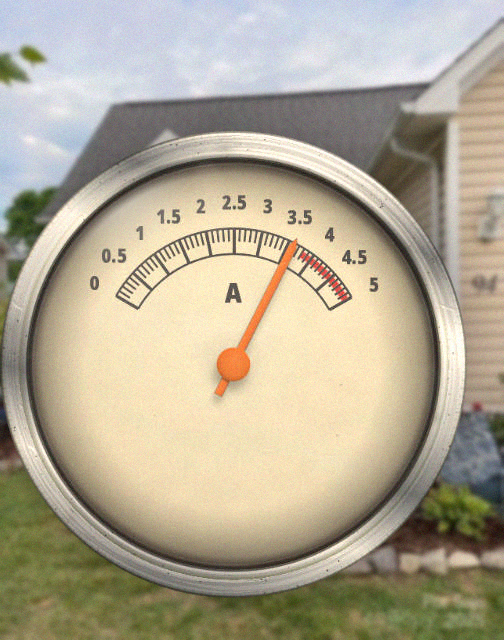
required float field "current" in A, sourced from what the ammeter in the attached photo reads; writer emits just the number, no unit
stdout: 3.6
